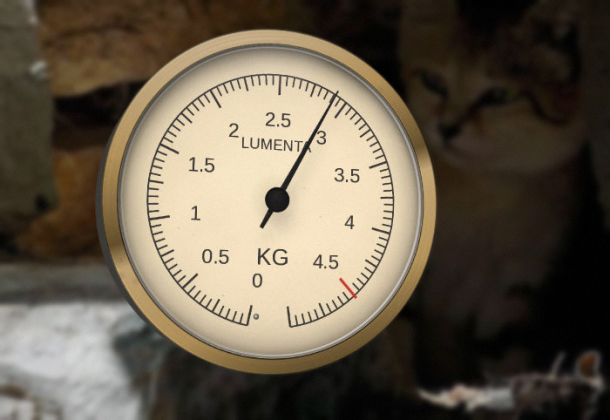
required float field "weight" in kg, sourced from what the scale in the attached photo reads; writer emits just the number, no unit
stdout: 2.9
